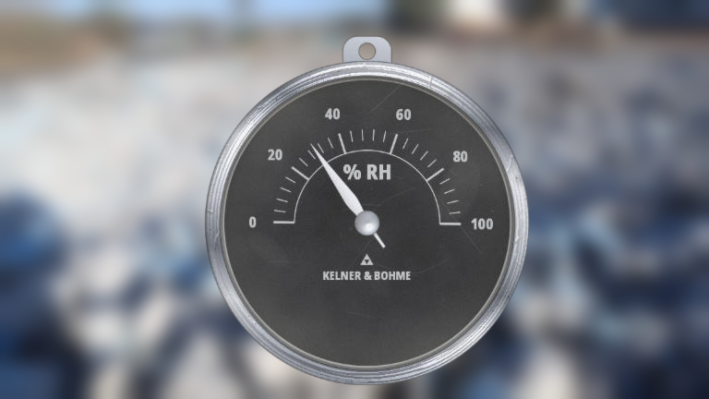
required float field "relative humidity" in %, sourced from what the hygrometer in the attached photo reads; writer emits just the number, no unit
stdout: 30
